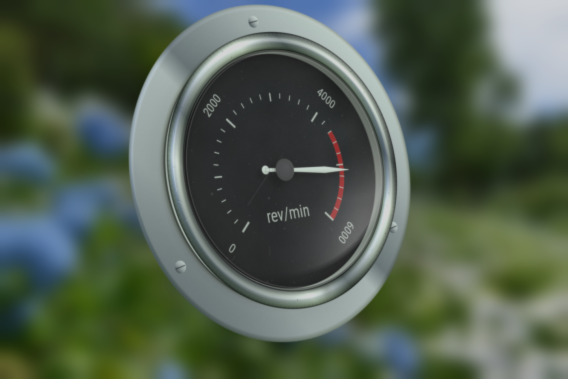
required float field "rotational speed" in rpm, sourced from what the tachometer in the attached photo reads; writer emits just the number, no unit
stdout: 5100
